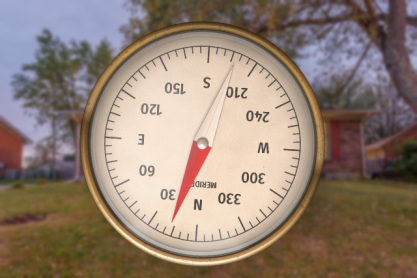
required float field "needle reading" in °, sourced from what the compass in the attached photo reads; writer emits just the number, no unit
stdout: 17.5
